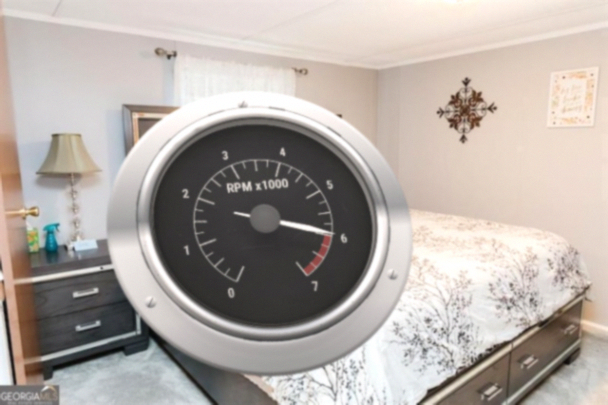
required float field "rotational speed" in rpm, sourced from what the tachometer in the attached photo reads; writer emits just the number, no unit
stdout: 6000
